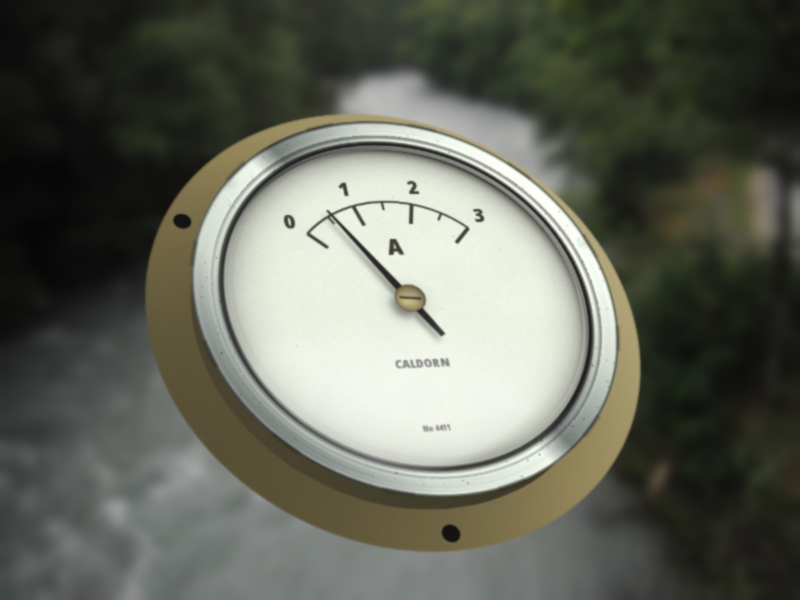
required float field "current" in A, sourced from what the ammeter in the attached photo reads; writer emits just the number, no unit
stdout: 0.5
